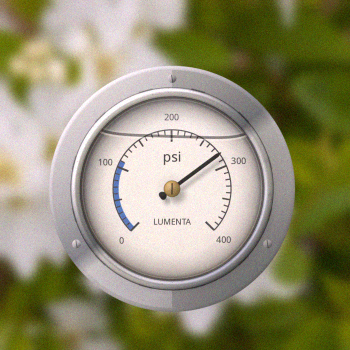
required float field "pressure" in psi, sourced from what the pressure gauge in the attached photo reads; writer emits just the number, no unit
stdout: 280
